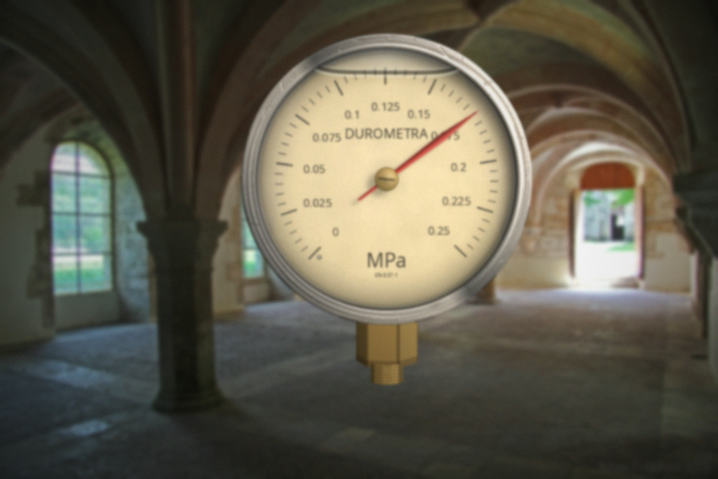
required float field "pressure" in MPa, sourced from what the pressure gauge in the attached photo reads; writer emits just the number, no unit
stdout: 0.175
